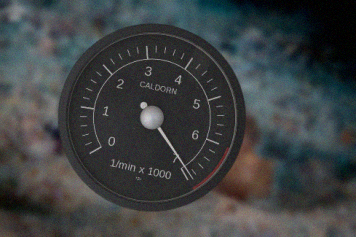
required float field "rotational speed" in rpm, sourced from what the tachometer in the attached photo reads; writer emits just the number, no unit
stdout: 6900
